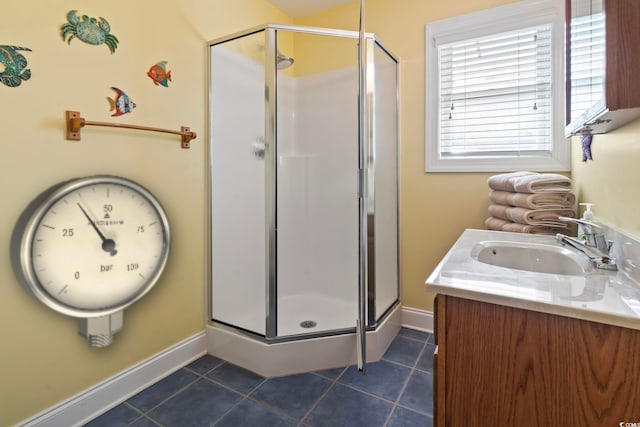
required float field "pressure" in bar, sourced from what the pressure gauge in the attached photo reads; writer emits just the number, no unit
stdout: 37.5
